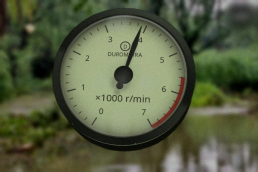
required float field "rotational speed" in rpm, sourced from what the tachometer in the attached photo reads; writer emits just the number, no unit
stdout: 3900
